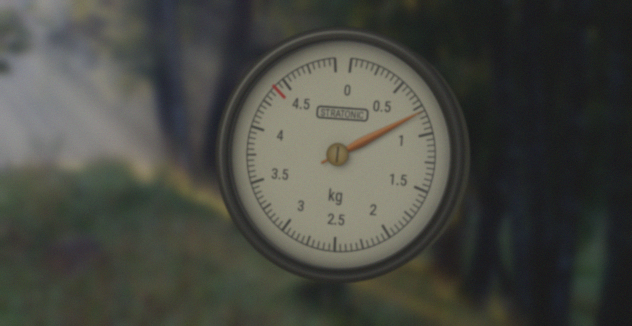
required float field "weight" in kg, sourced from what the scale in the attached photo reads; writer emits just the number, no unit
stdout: 0.8
